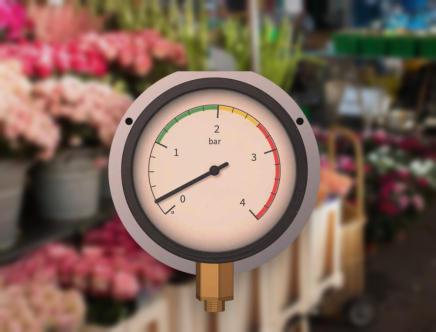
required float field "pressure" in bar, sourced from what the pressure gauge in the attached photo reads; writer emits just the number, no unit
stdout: 0.2
